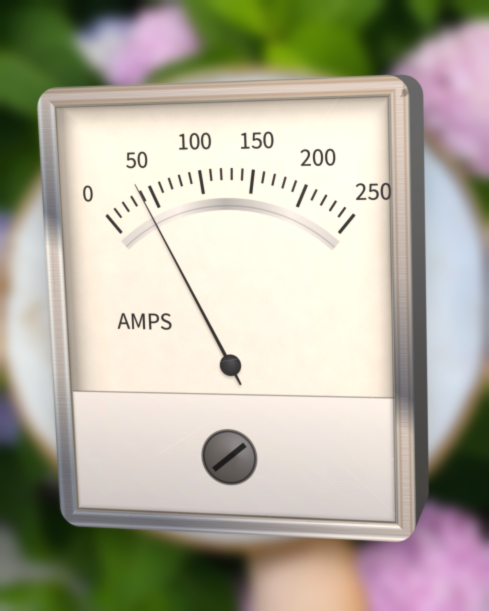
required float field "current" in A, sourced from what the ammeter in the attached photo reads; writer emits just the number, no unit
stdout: 40
